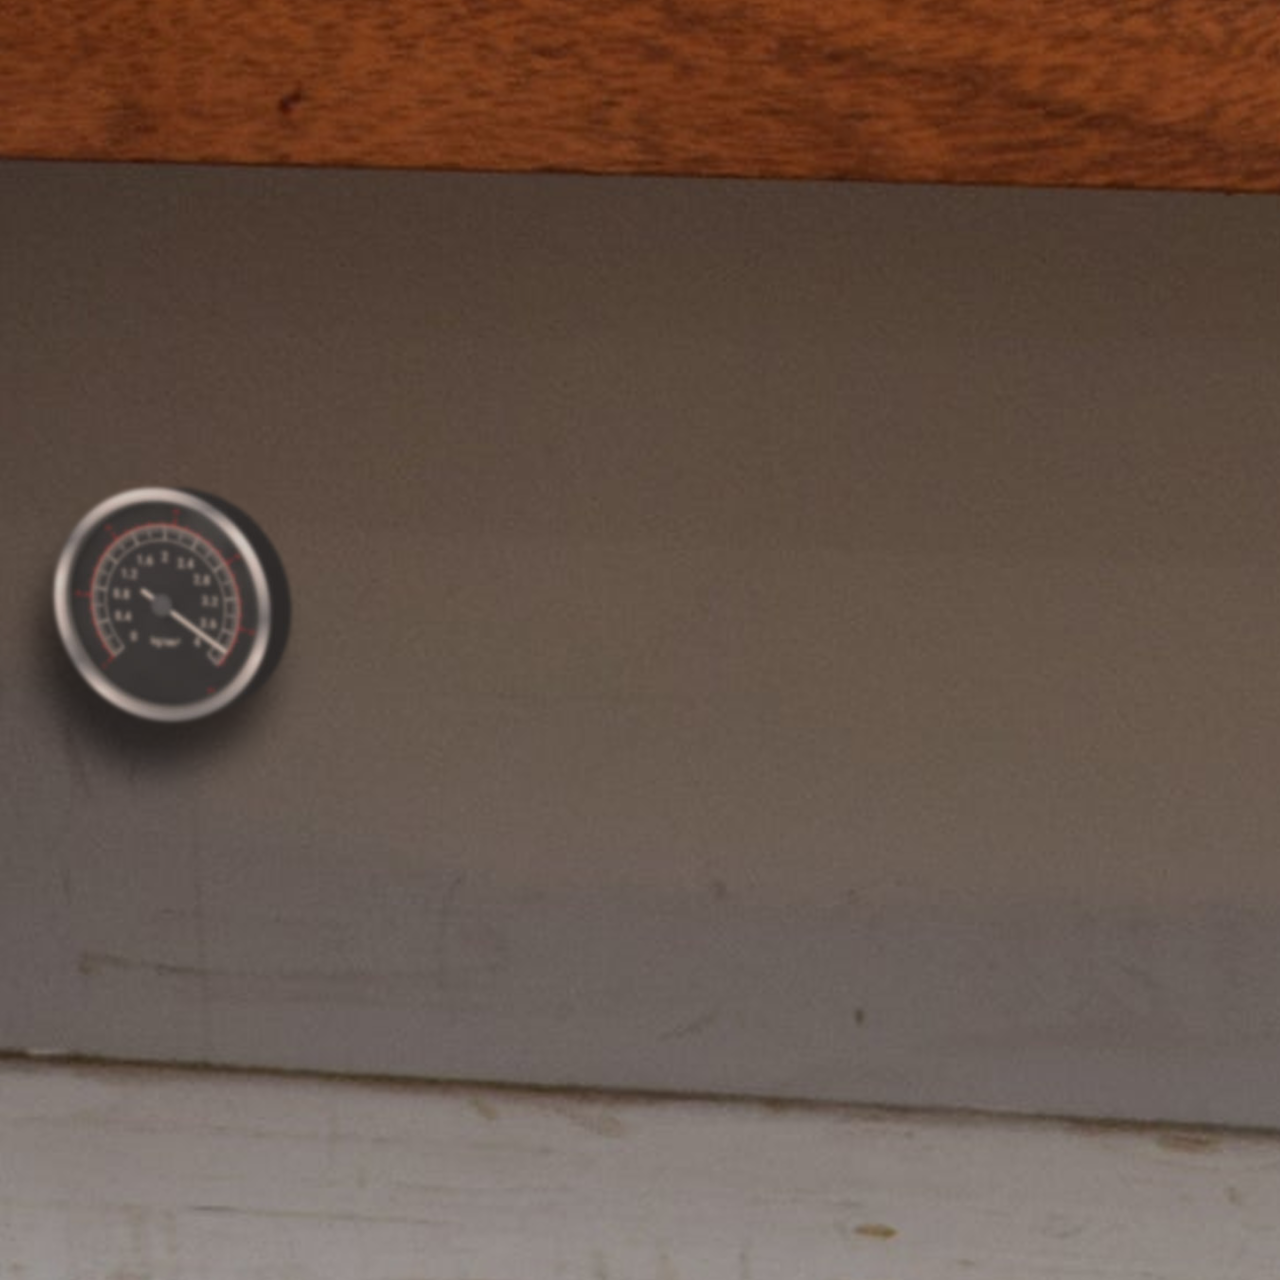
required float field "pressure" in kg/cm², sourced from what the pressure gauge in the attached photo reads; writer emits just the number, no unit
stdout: 3.8
